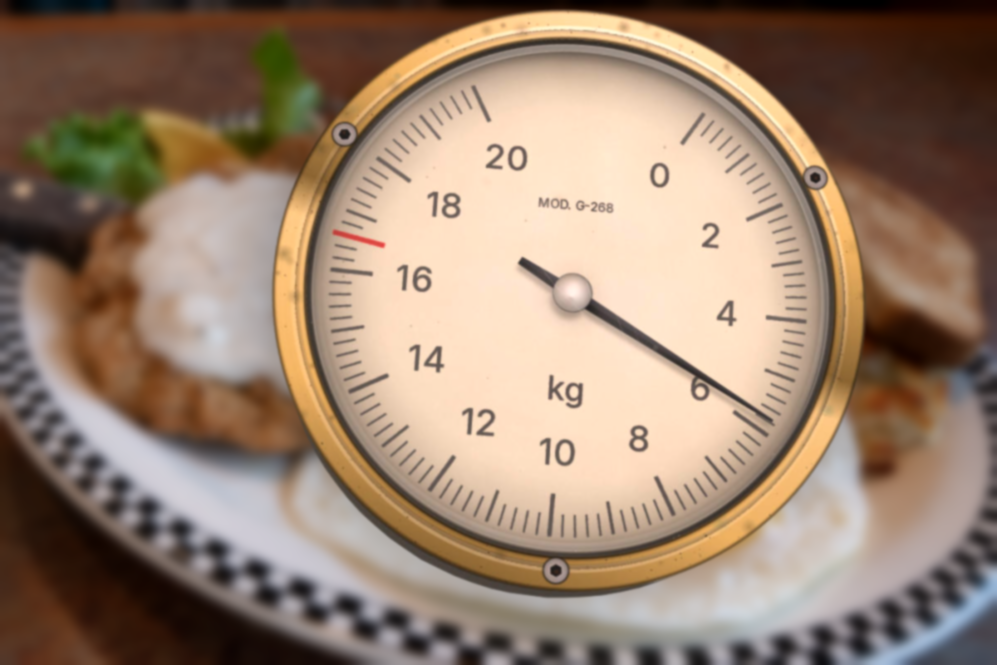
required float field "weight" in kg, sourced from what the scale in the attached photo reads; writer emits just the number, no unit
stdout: 5.8
